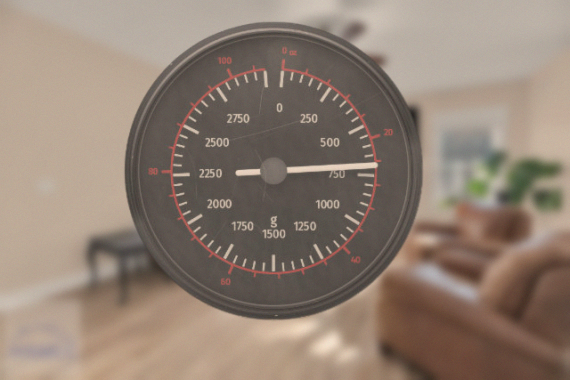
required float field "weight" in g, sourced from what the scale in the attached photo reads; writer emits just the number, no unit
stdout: 700
